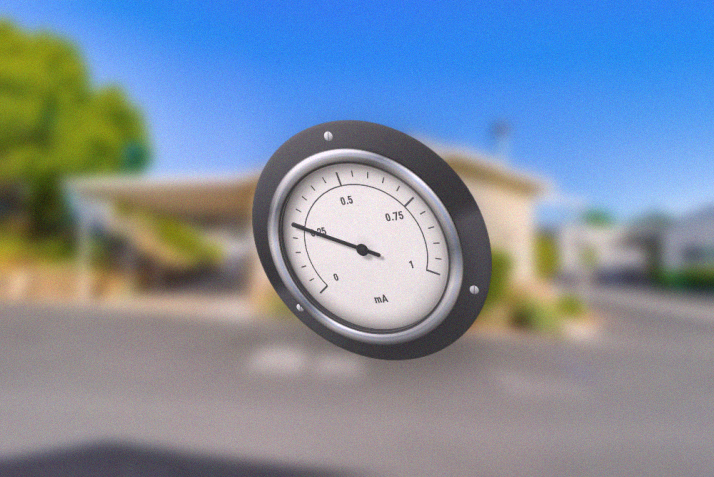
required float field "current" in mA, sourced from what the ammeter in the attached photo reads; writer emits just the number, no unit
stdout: 0.25
